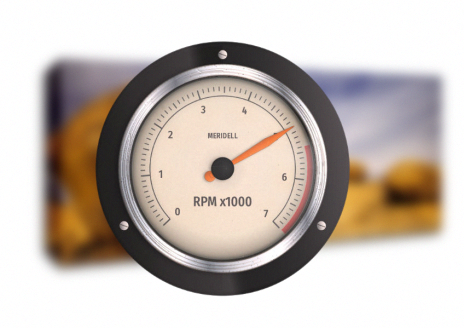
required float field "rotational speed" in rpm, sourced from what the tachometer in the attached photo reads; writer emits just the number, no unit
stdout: 5000
